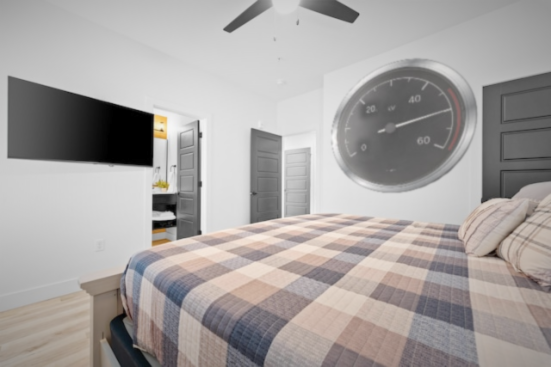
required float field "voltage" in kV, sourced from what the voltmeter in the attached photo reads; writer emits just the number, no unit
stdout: 50
